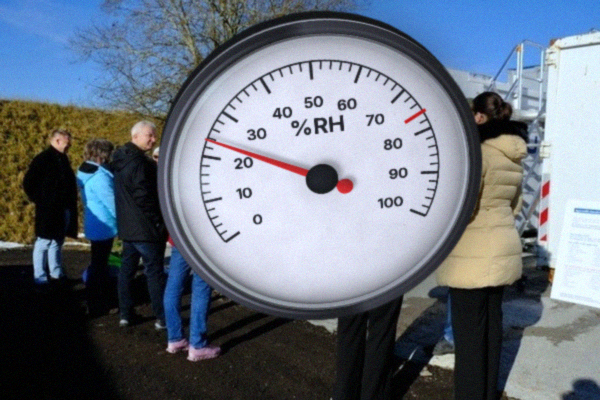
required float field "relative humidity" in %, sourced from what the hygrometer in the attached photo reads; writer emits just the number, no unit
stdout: 24
